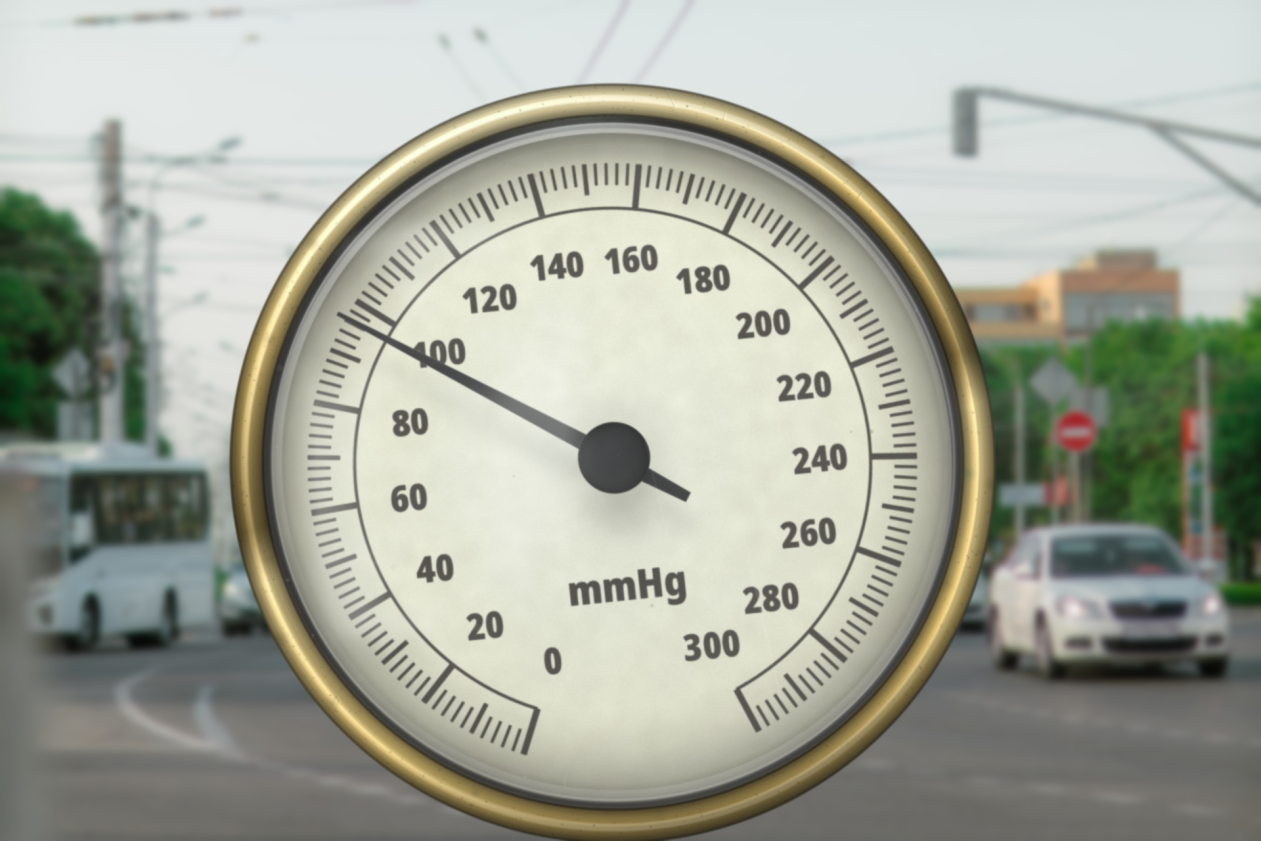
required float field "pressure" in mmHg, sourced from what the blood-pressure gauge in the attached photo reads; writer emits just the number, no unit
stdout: 96
